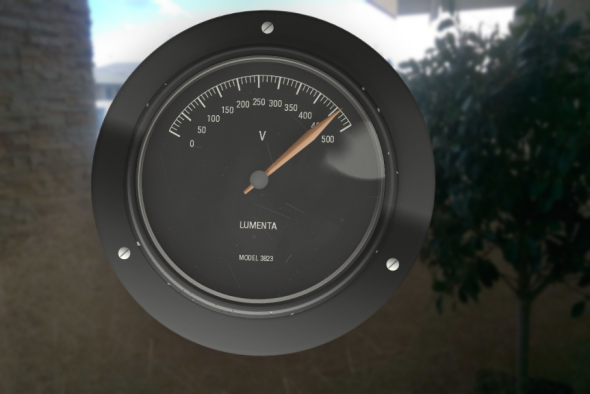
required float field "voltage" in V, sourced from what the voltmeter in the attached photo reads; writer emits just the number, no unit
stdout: 460
